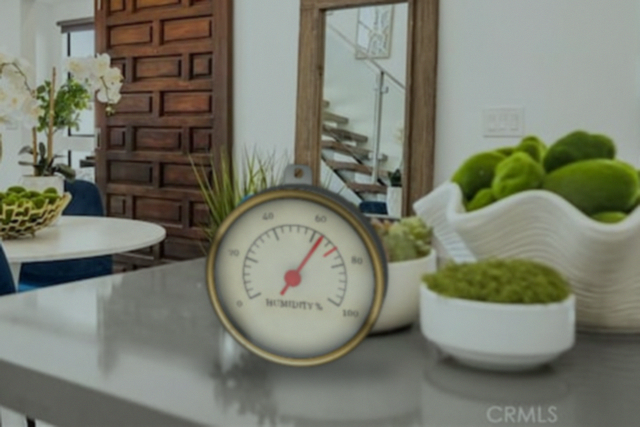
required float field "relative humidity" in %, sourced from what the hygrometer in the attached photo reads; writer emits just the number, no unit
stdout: 64
